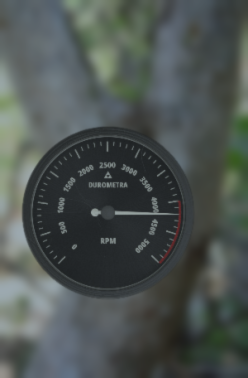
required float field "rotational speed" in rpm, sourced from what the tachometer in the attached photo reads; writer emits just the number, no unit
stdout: 4200
